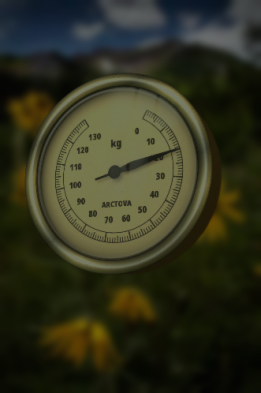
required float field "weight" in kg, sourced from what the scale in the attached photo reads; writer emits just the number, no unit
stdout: 20
